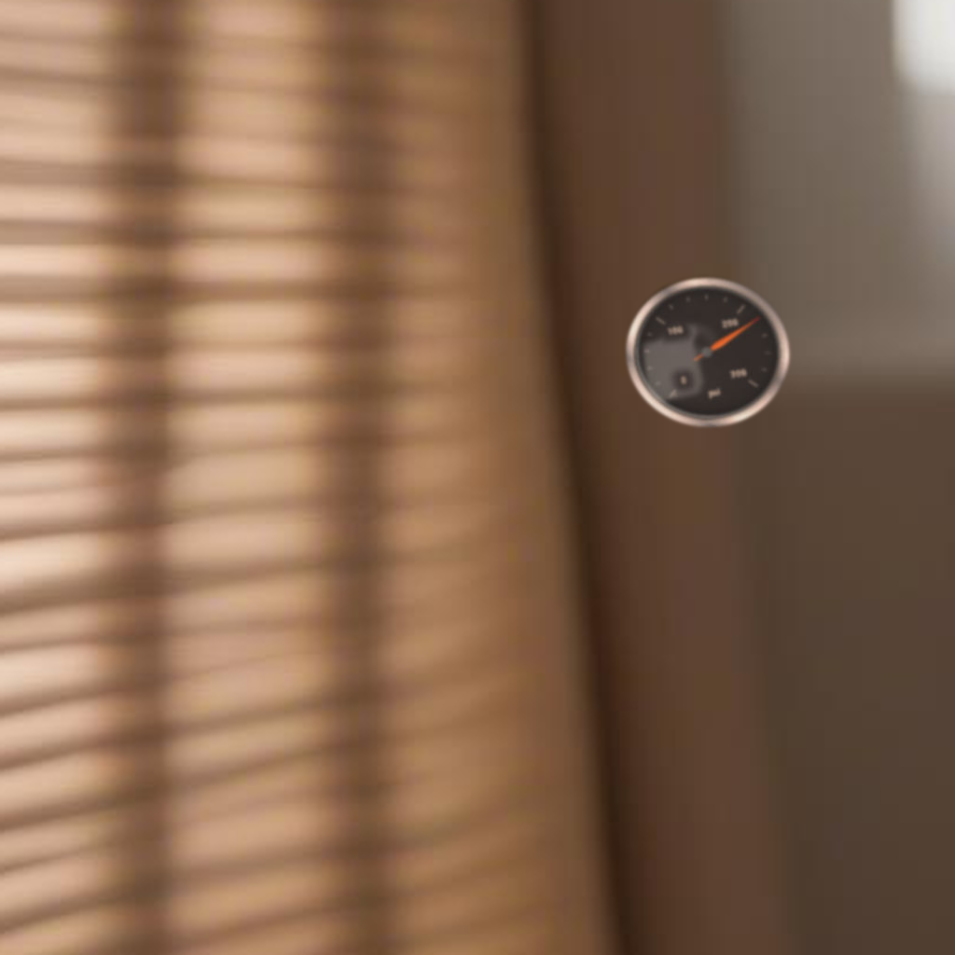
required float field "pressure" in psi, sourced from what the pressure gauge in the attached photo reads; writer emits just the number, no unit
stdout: 220
